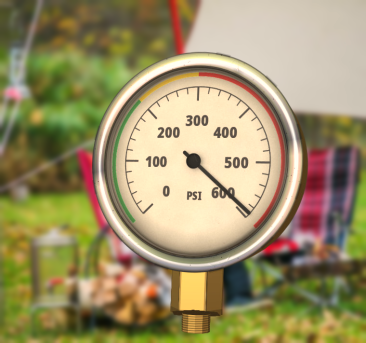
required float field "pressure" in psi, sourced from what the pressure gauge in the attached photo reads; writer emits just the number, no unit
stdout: 590
